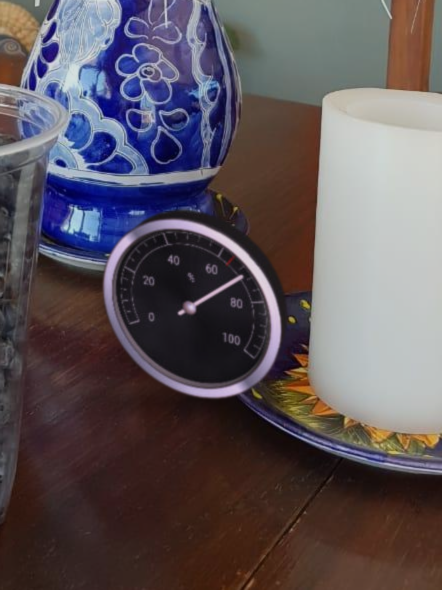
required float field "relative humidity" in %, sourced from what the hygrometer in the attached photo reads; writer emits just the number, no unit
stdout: 70
